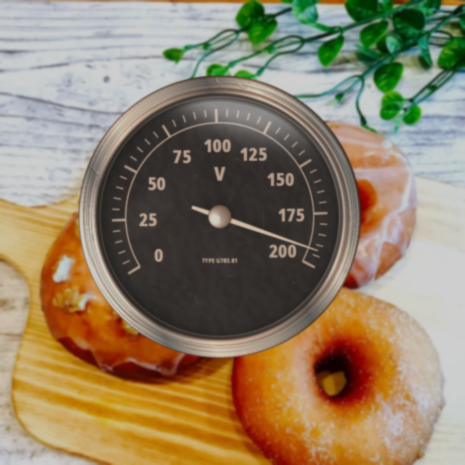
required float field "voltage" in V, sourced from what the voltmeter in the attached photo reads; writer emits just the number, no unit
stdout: 192.5
